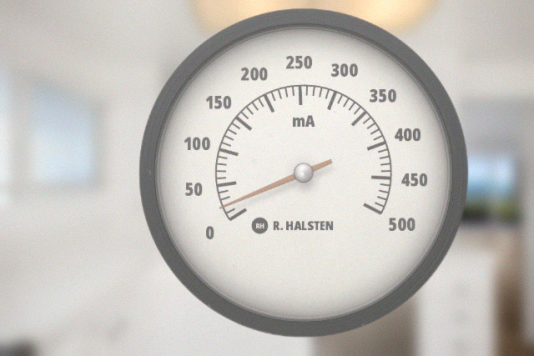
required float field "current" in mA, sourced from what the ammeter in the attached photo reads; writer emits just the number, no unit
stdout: 20
